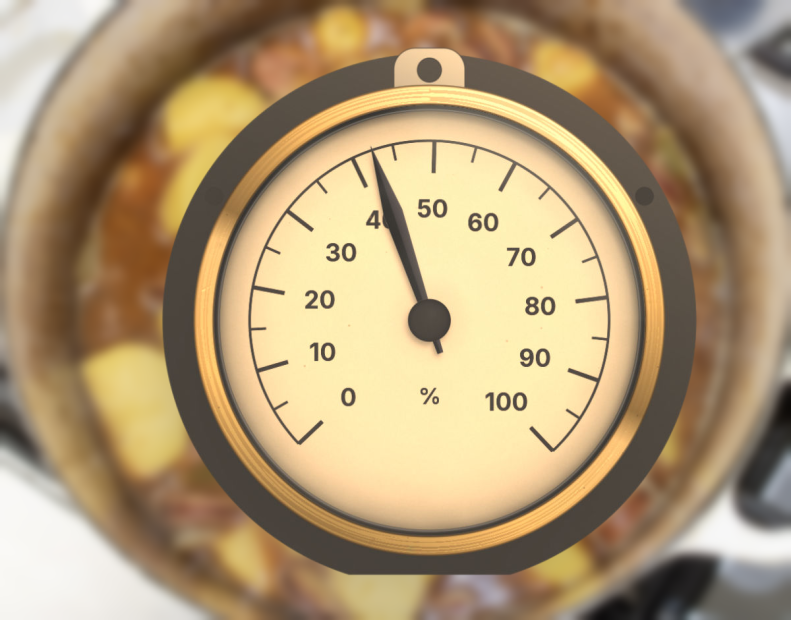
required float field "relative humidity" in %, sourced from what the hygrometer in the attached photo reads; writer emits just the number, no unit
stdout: 42.5
